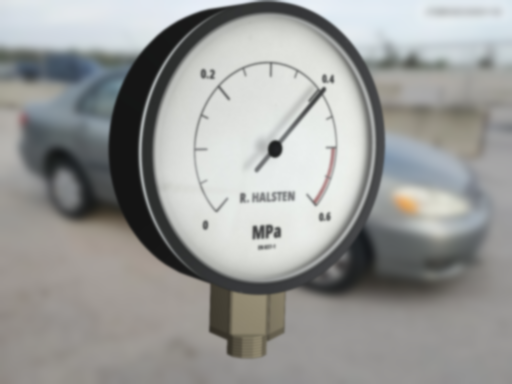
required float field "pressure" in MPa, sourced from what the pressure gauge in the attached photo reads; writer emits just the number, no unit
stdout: 0.4
